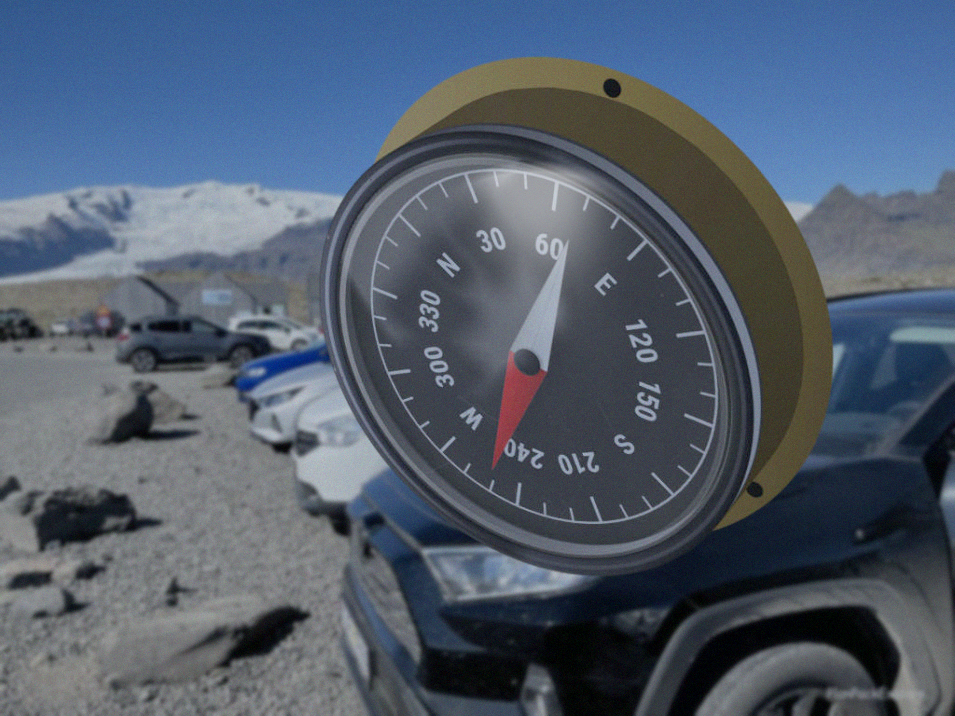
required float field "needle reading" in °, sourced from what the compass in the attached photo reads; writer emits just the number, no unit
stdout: 250
